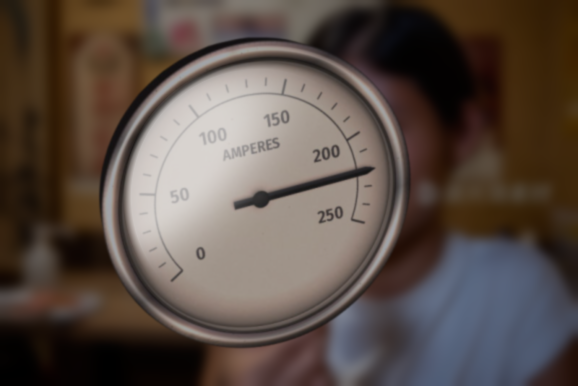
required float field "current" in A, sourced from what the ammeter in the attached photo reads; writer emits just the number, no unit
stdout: 220
